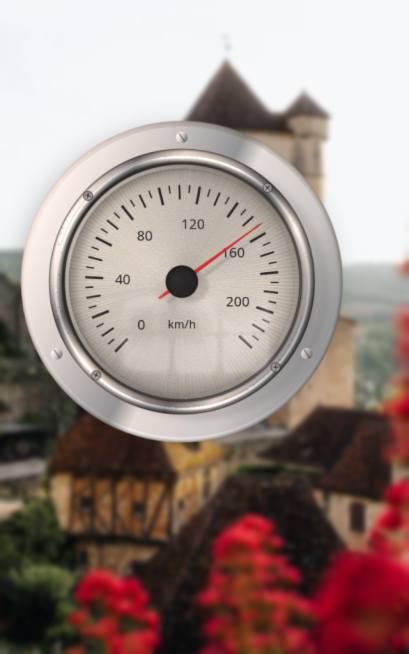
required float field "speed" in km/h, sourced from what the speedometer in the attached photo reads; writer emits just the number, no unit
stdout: 155
